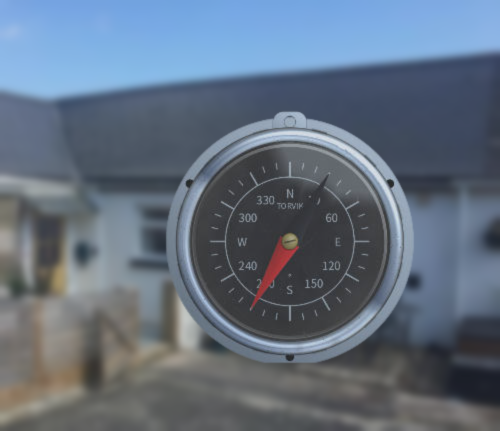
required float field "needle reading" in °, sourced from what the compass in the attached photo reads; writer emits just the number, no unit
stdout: 210
